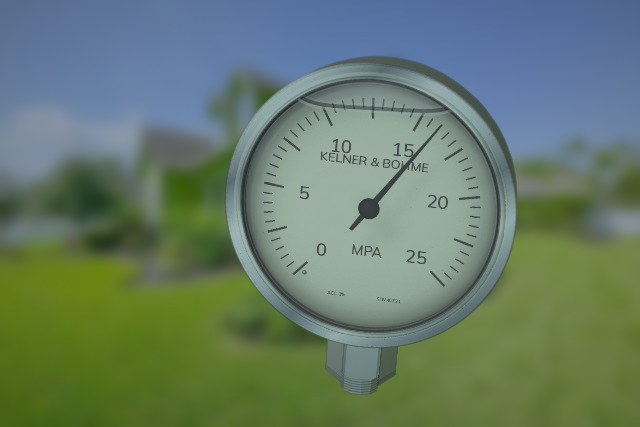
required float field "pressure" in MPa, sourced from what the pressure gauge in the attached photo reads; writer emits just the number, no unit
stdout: 16
